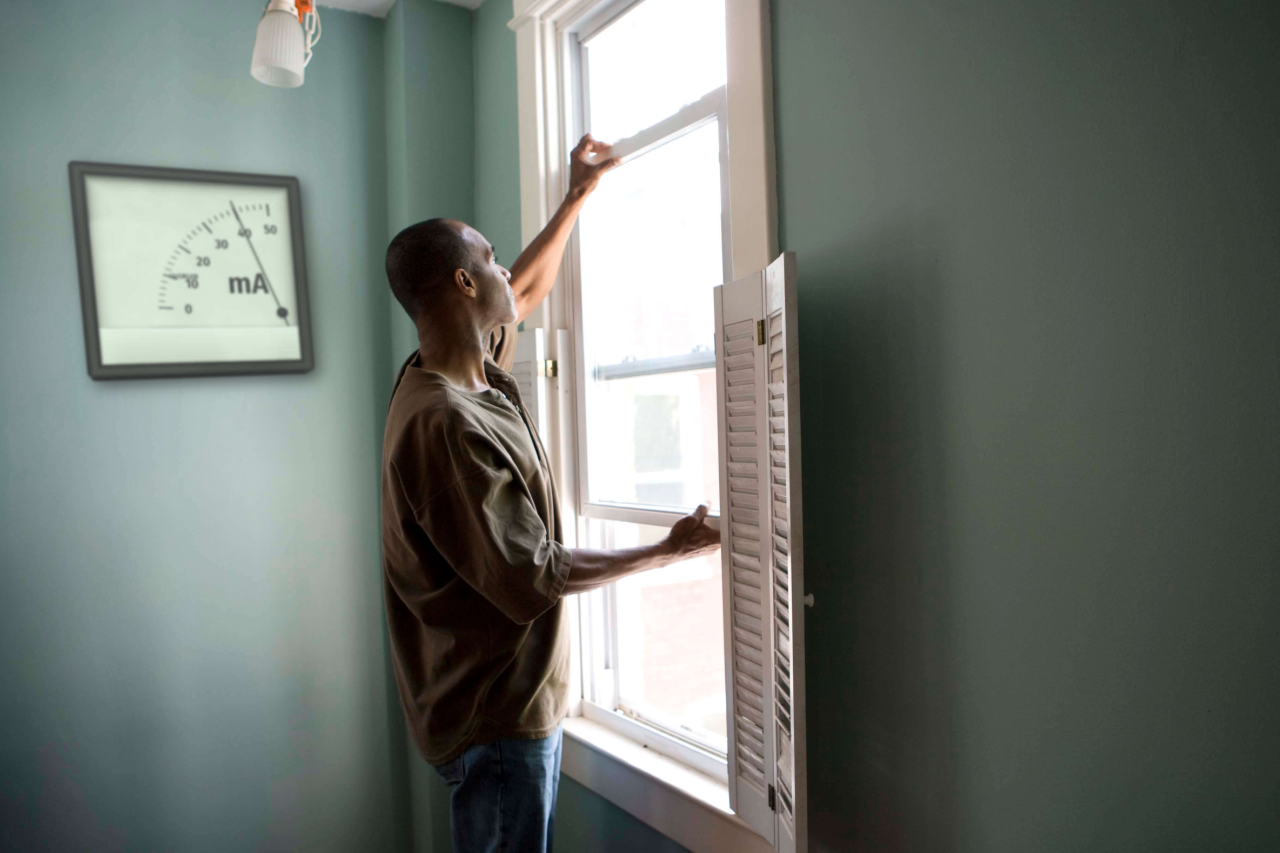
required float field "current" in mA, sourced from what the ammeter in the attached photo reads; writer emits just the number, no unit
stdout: 40
